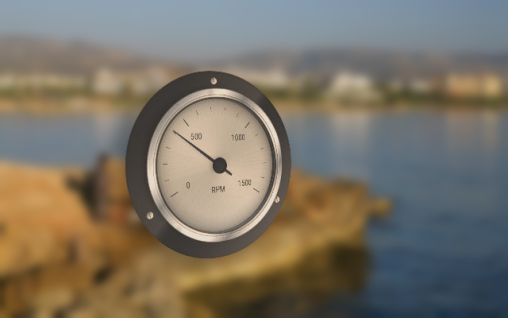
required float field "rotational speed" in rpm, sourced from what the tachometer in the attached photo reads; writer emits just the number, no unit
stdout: 400
